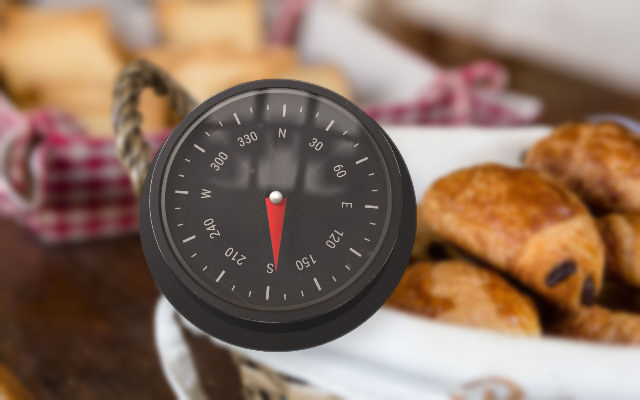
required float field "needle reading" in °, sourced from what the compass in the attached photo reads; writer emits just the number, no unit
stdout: 175
